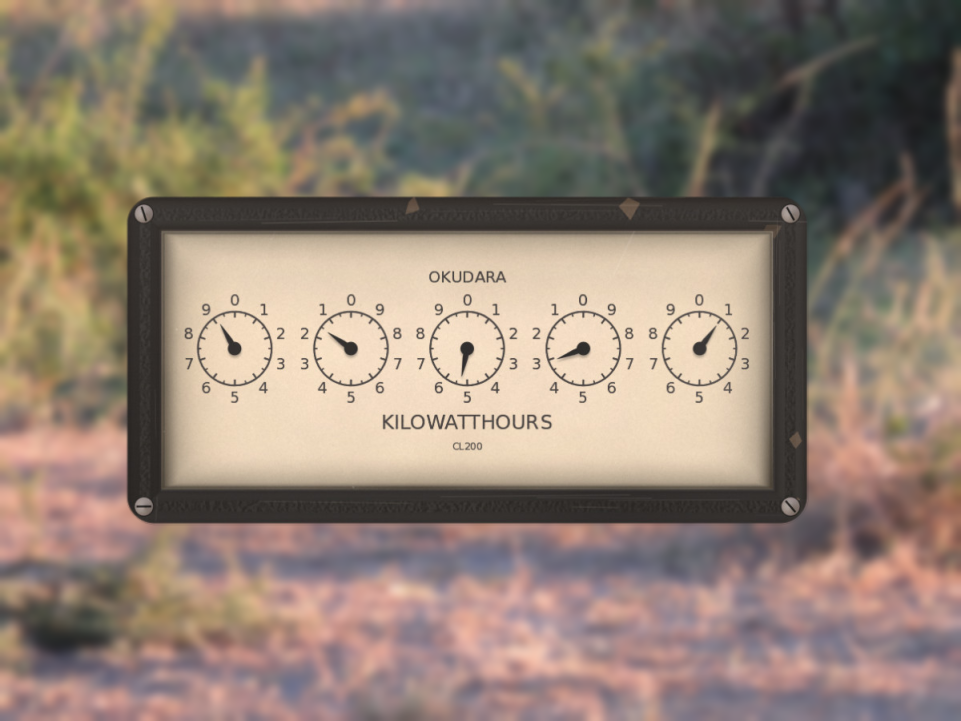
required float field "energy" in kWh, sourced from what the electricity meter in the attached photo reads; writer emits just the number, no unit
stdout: 91531
